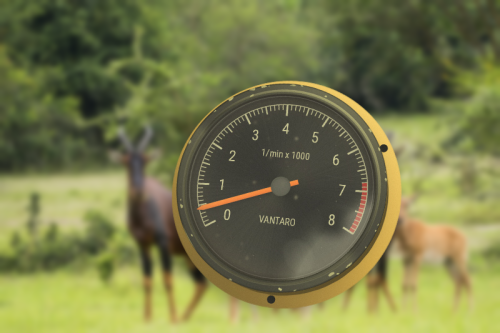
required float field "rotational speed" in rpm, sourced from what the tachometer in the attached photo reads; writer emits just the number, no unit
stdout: 400
